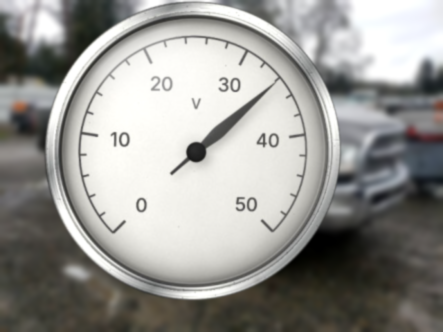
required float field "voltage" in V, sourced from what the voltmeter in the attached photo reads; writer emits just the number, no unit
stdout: 34
